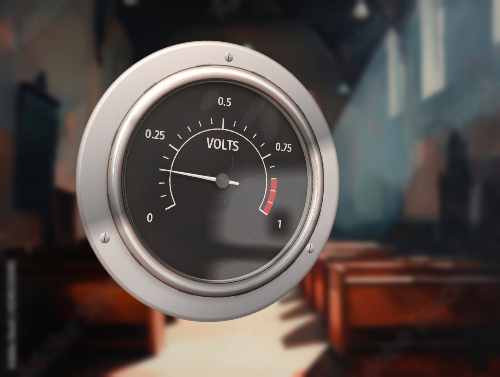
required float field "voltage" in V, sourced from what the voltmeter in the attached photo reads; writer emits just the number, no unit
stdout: 0.15
